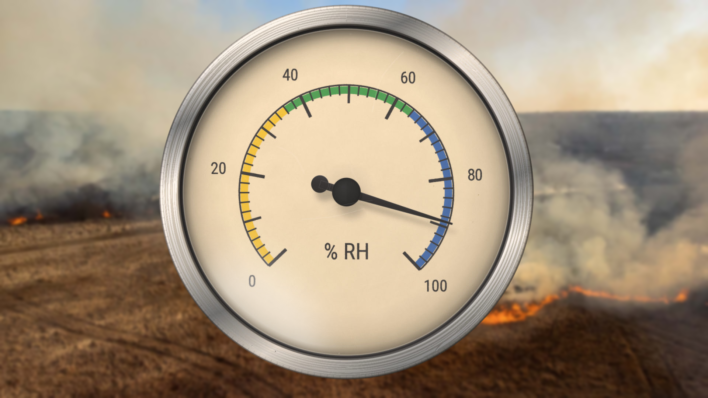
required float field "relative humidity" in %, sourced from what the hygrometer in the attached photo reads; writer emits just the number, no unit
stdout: 89
